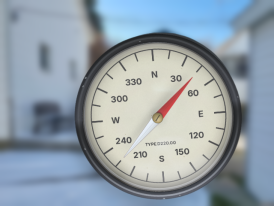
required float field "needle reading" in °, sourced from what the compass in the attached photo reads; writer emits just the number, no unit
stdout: 45
